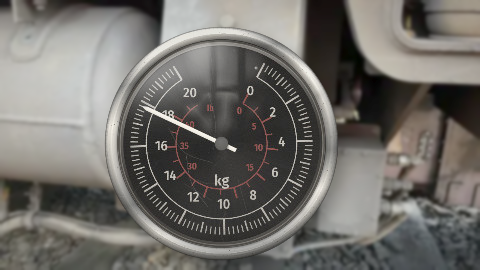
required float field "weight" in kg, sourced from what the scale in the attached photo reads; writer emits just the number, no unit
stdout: 17.8
